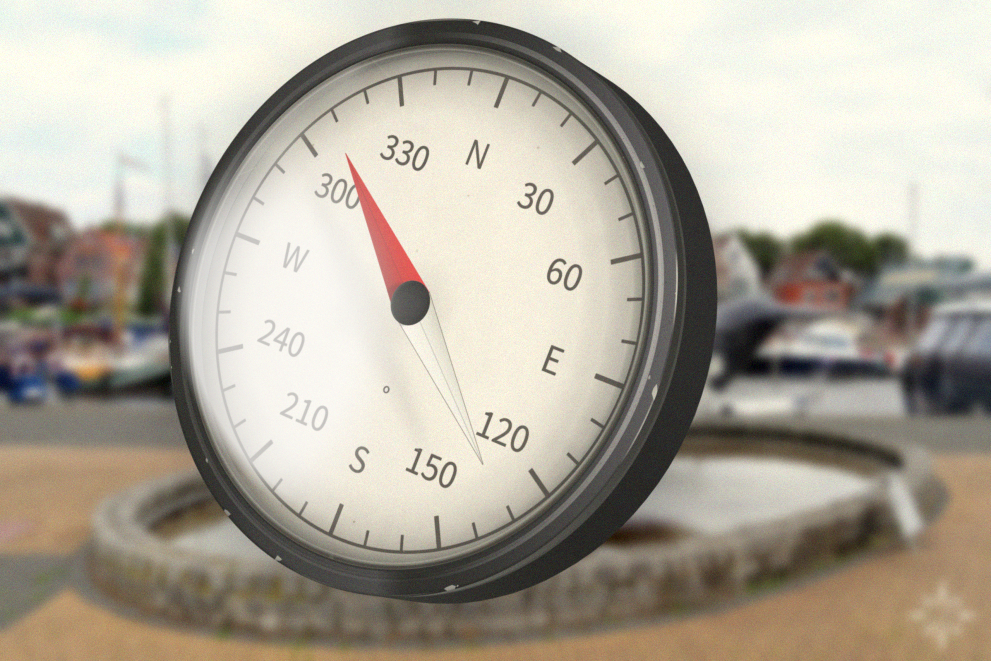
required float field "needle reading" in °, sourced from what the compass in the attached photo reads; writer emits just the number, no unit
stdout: 310
